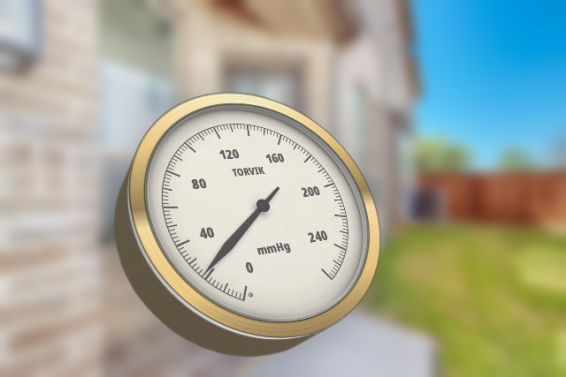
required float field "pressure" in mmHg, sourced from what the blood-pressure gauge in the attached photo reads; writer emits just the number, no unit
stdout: 22
